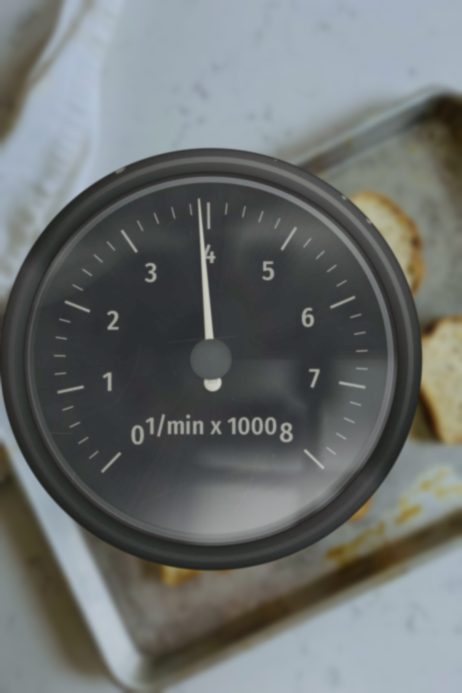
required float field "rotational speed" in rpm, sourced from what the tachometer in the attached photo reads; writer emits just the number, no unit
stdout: 3900
